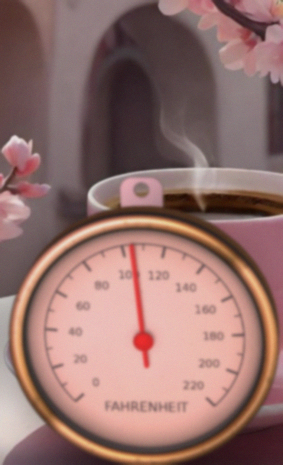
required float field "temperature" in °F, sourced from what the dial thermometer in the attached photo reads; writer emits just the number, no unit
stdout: 105
